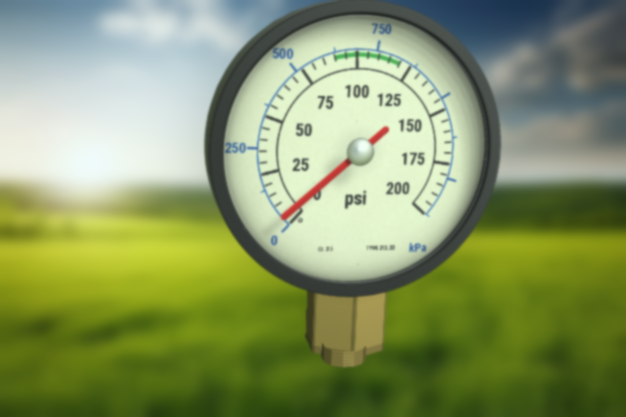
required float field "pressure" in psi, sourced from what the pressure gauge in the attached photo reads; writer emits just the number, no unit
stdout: 5
